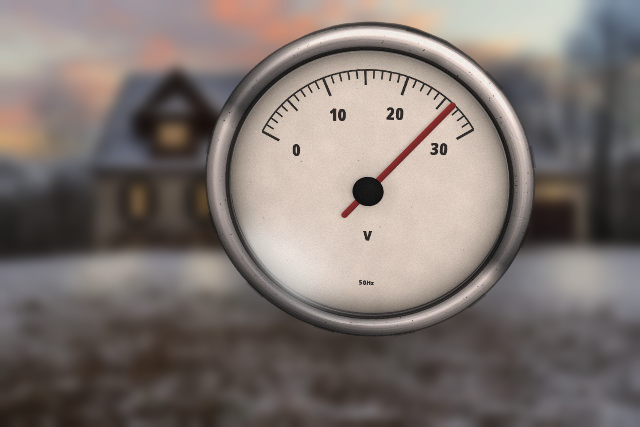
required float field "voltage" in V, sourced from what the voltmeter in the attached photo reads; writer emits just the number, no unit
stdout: 26
